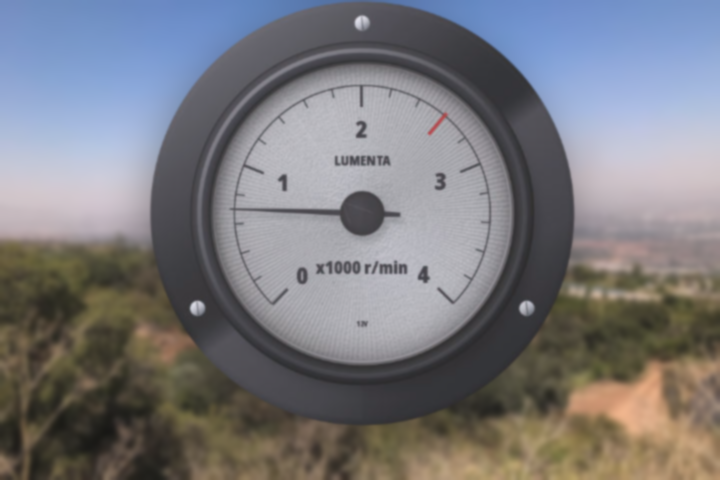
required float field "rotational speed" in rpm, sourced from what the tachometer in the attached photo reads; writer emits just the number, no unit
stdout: 700
